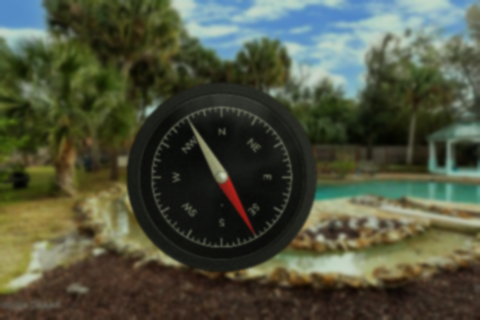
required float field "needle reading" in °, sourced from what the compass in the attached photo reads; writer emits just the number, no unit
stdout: 150
